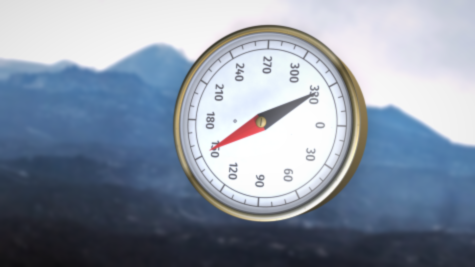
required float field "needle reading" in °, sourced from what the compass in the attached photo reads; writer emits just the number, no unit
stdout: 150
